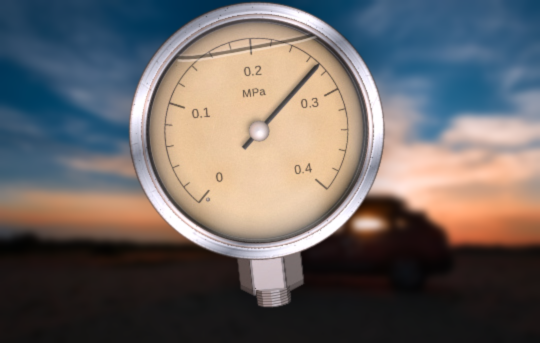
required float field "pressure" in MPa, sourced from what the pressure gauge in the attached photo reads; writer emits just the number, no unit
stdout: 0.27
